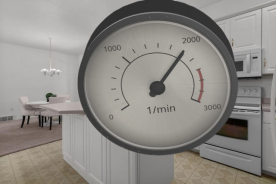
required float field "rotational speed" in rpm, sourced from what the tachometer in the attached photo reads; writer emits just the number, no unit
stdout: 2000
